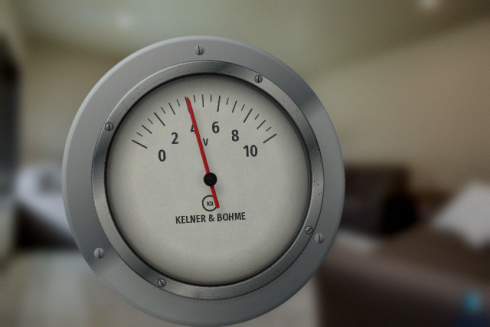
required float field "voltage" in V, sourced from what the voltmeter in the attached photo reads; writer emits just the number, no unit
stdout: 4
